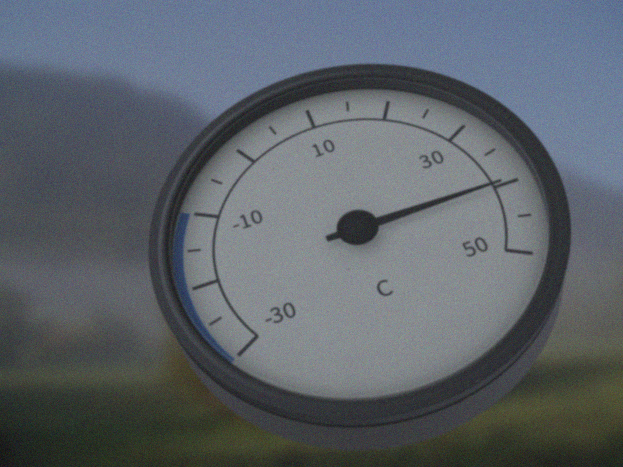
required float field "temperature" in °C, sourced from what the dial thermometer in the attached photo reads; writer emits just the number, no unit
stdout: 40
